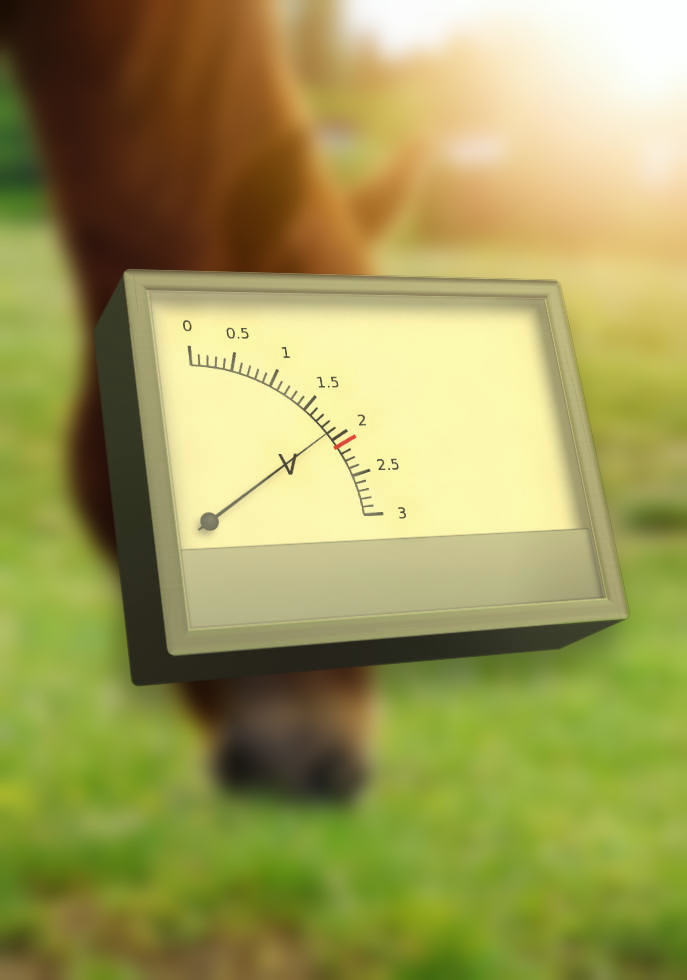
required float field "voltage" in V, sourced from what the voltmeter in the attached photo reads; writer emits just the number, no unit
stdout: 1.9
